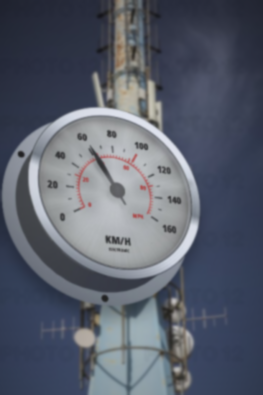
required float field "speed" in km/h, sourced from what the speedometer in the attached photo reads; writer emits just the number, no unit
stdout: 60
